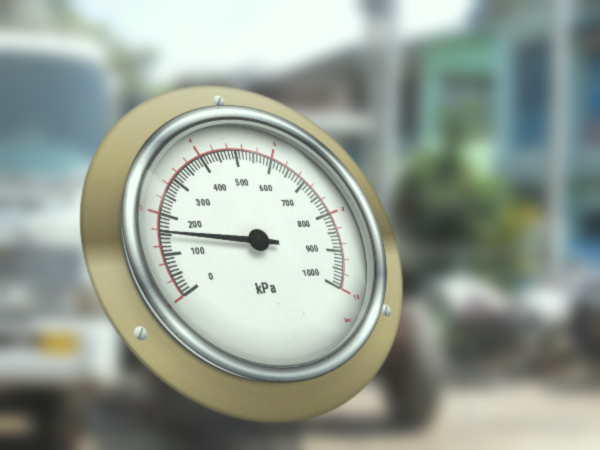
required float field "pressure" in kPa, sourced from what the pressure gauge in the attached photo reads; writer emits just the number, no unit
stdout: 150
